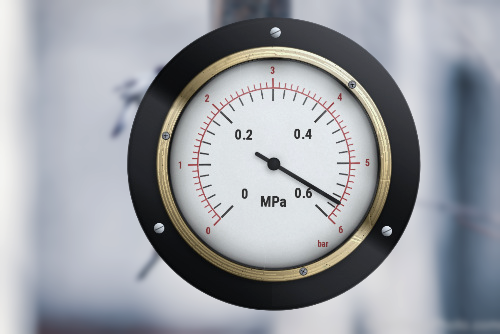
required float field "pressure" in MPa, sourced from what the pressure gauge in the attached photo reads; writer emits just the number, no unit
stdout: 0.57
